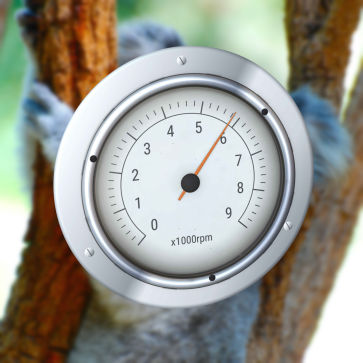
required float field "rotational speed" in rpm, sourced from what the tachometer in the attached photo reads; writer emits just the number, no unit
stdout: 5800
